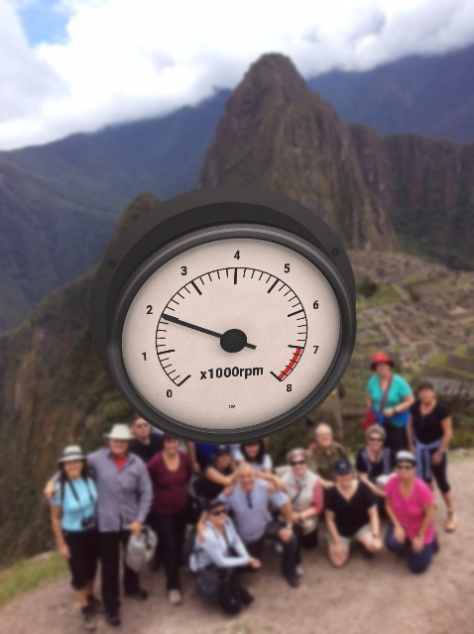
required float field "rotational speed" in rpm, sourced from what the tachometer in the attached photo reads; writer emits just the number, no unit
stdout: 2000
